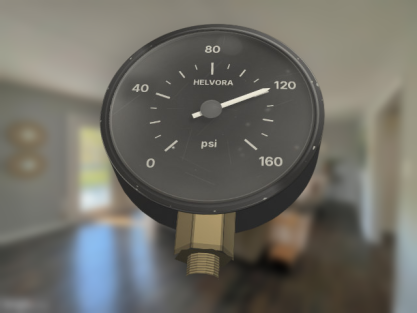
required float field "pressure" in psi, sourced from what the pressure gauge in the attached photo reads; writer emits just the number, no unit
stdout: 120
